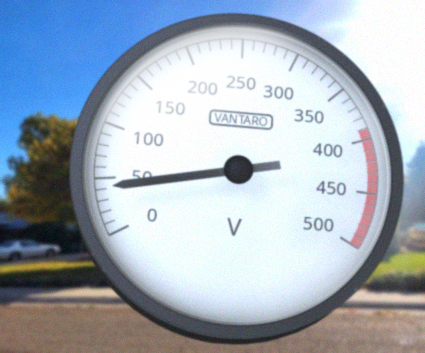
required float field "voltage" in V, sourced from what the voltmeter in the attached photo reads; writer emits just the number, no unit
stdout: 40
